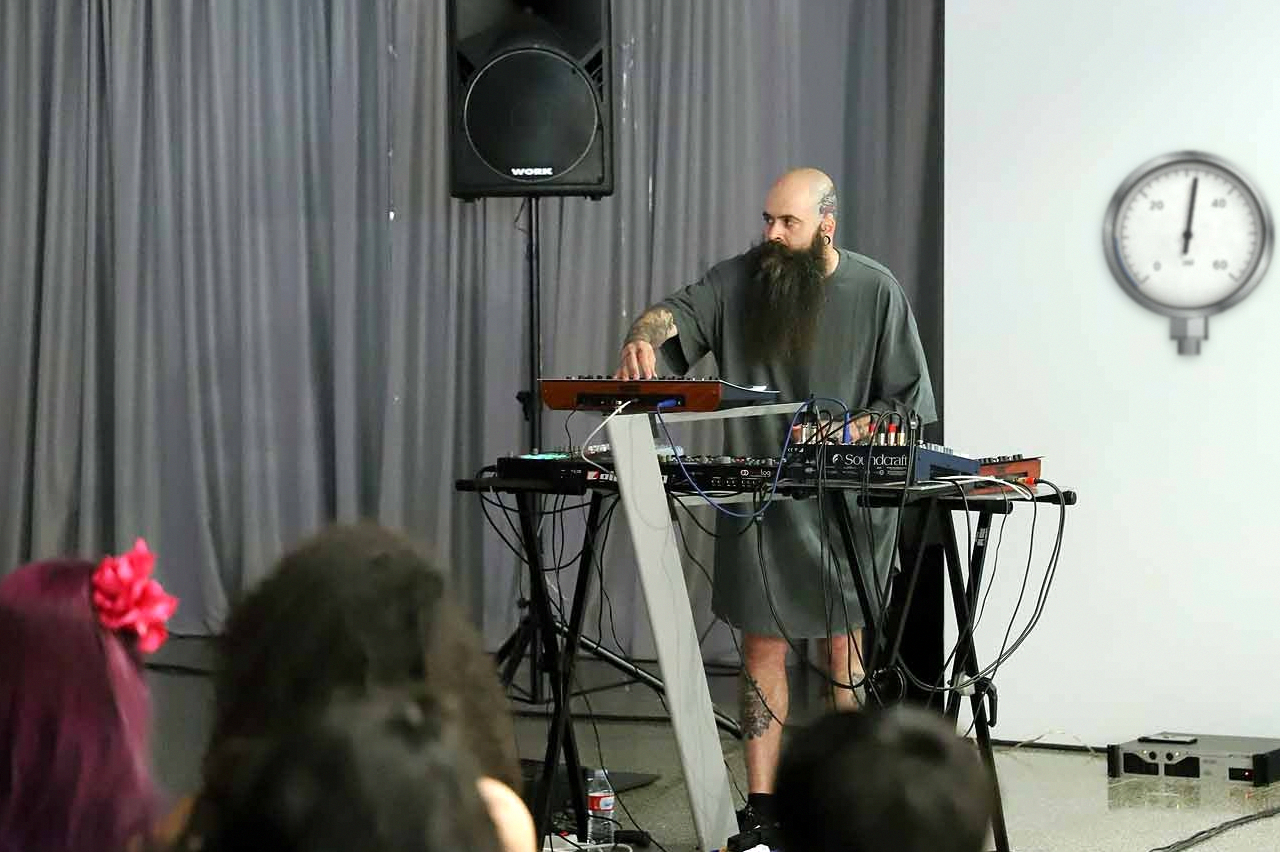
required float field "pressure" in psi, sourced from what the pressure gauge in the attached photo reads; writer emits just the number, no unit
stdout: 32
